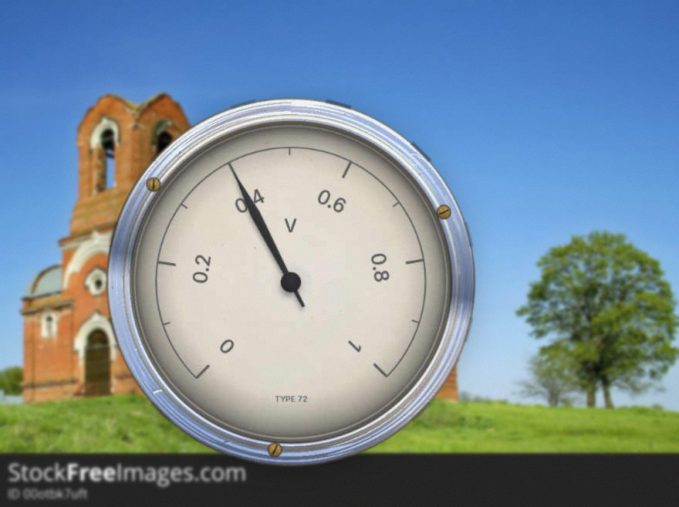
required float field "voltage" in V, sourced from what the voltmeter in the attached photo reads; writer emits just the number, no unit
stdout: 0.4
